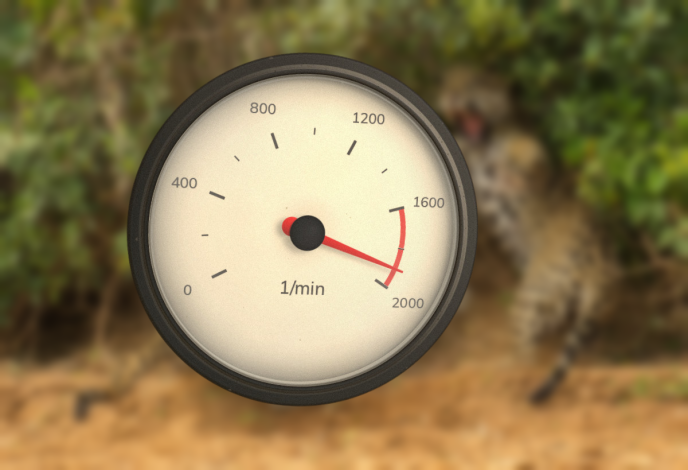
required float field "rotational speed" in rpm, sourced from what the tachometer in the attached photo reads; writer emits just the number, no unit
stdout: 1900
